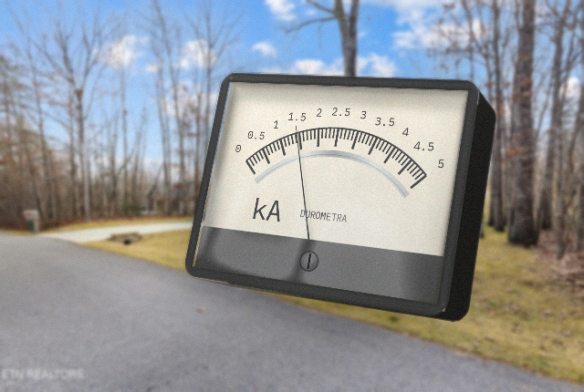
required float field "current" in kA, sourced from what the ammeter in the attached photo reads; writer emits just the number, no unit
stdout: 1.5
